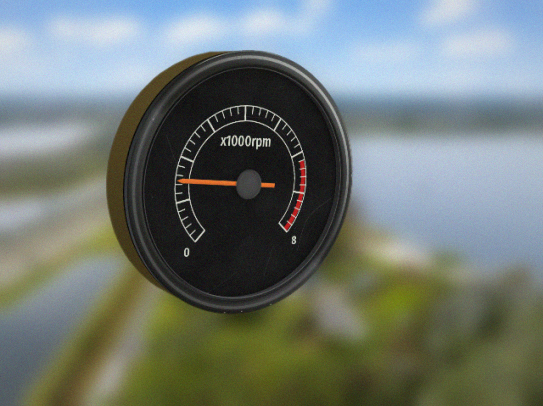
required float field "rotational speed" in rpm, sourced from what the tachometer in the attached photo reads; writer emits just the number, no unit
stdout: 1500
